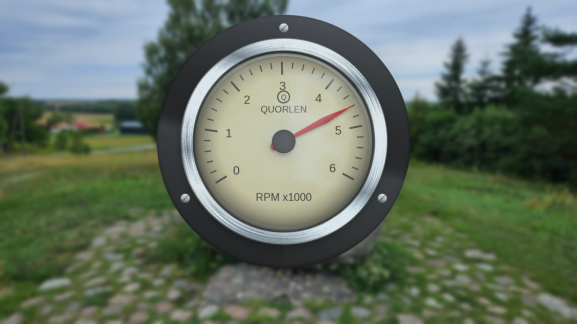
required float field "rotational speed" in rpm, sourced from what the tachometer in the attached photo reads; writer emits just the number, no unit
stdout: 4600
